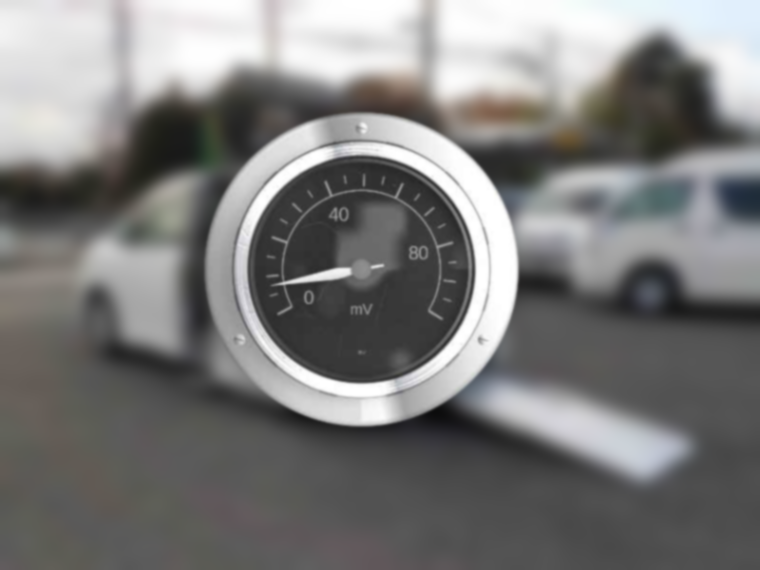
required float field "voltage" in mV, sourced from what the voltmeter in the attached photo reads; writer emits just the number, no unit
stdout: 7.5
